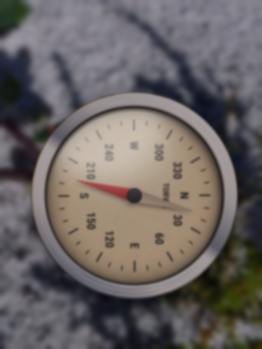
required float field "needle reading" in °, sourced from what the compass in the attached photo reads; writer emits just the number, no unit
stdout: 195
